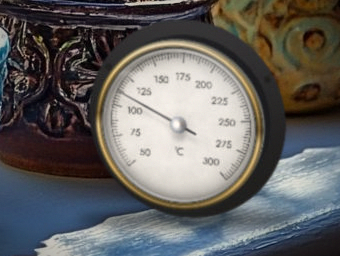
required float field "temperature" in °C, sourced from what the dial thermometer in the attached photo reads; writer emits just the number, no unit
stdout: 112.5
